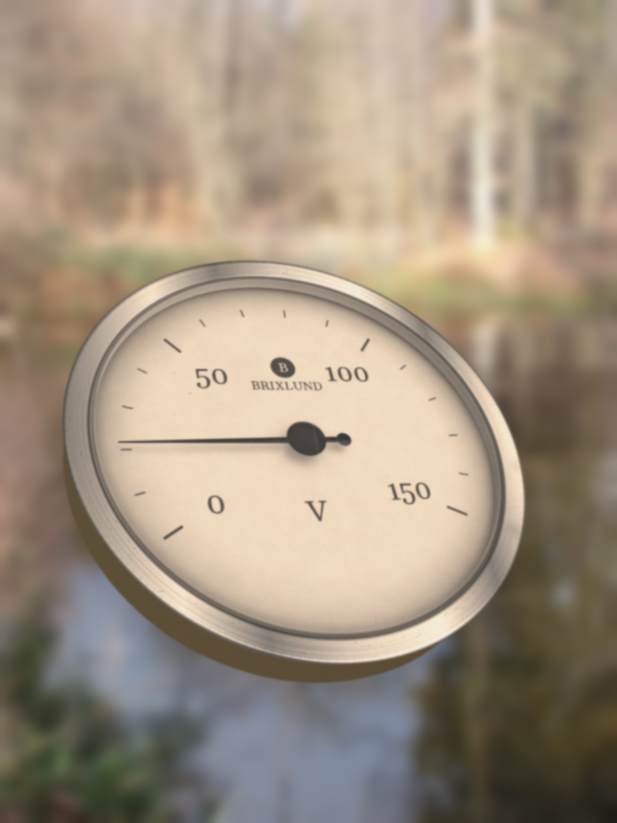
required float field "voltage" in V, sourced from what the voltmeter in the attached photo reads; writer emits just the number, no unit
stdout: 20
